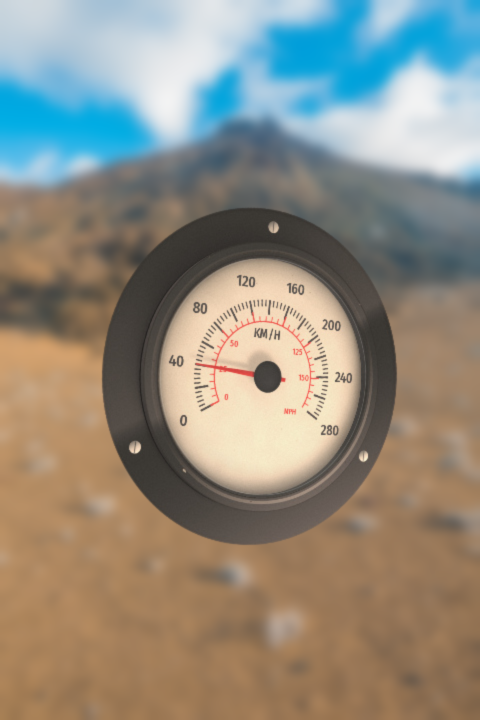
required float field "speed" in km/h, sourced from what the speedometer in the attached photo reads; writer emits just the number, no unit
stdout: 40
